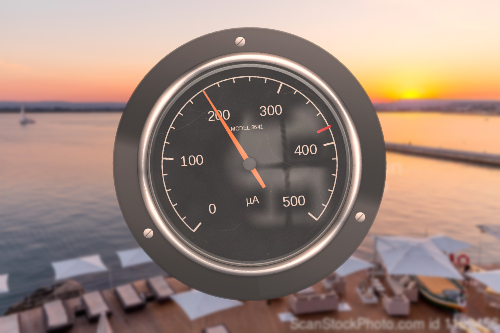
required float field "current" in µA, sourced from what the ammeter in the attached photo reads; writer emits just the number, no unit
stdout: 200
